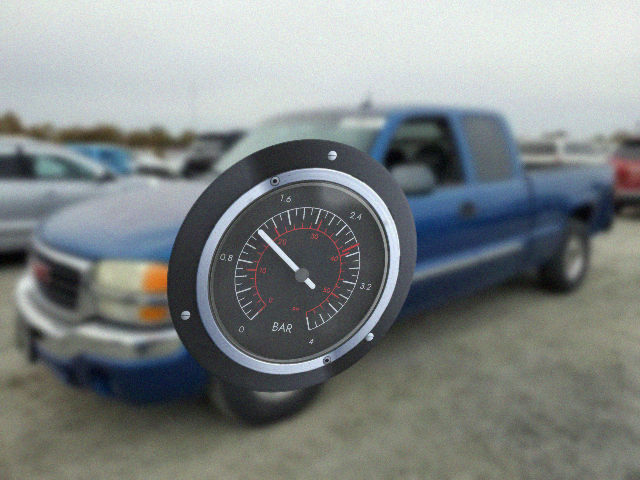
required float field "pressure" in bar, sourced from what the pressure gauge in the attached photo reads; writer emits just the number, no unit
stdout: 1.2
